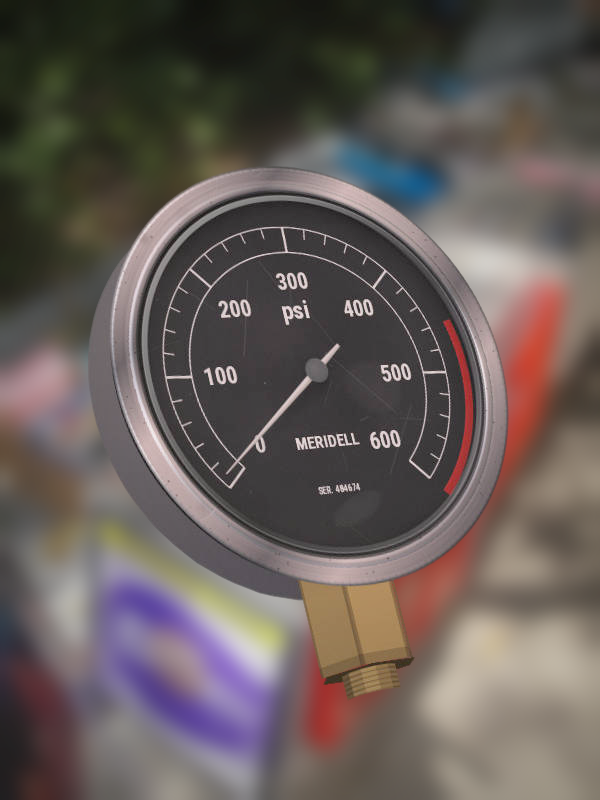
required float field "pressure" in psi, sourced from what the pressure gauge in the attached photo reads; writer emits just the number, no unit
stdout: 10
